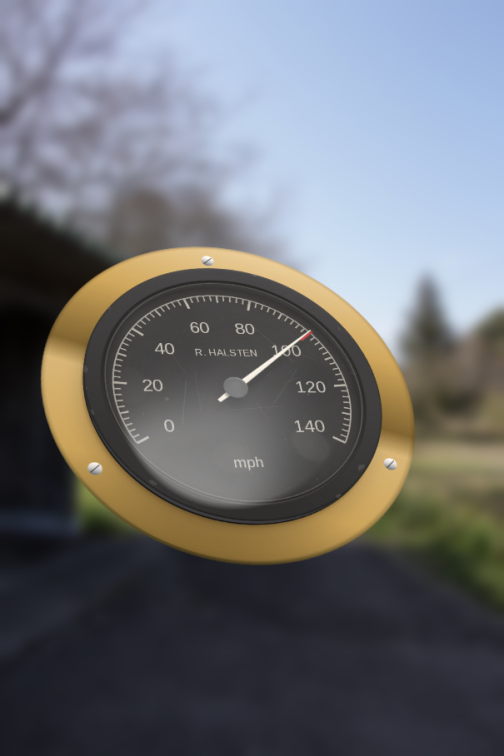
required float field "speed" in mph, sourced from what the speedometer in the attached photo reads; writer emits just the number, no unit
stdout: 100
